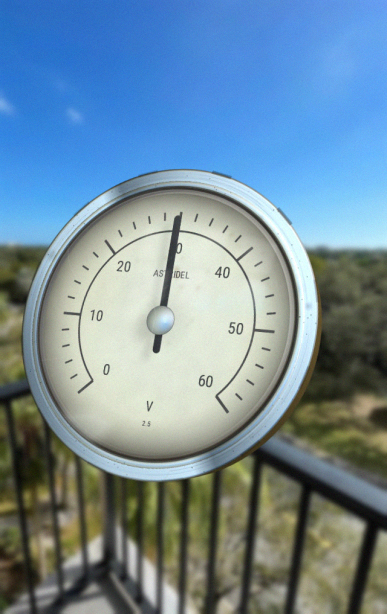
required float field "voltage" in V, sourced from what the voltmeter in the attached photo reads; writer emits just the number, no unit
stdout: 30
